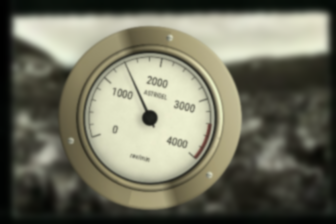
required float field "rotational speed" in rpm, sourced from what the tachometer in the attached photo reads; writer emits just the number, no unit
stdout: 1400
